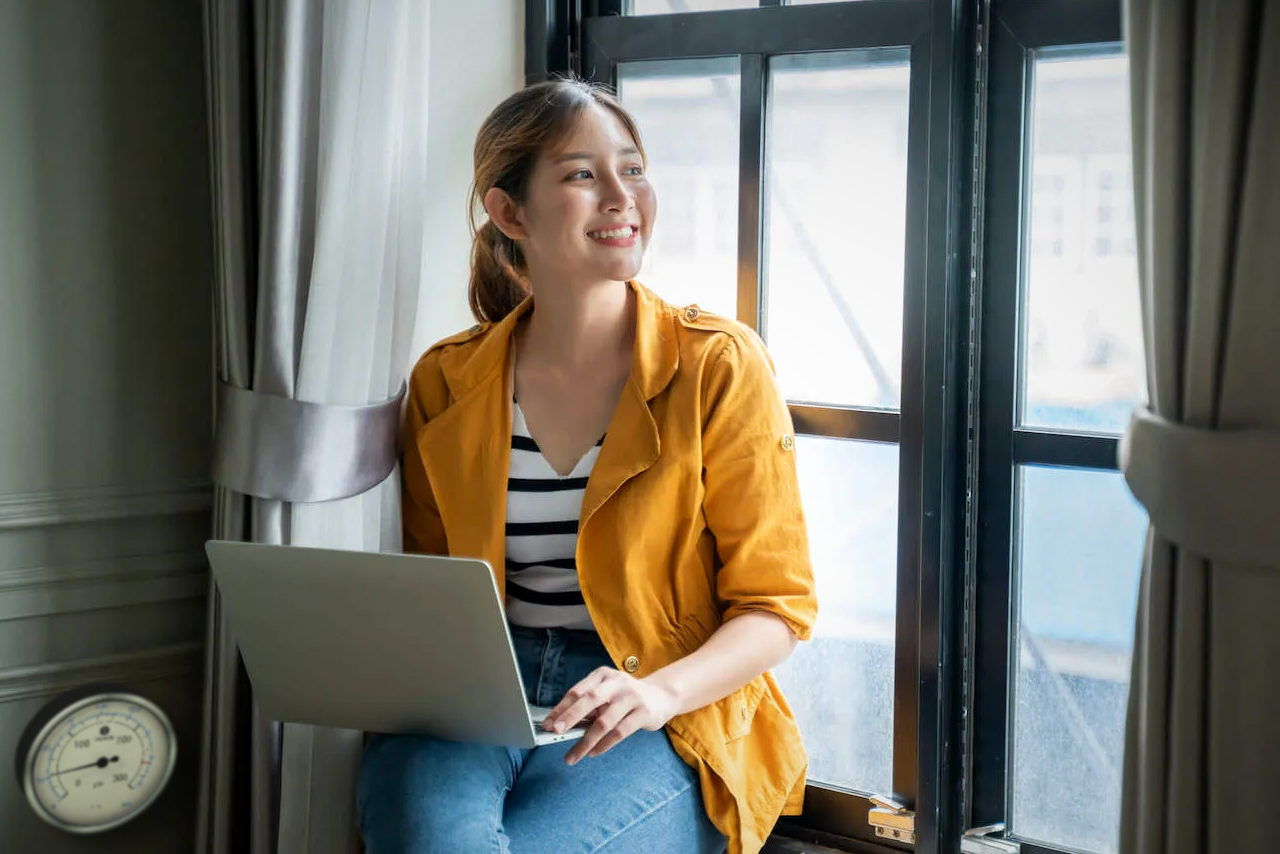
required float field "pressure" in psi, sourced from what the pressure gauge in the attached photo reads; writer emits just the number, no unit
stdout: 40
